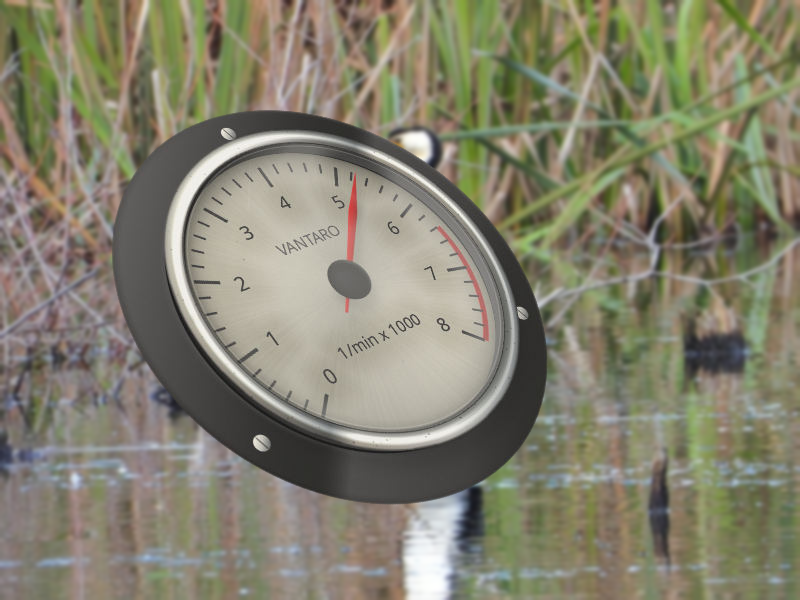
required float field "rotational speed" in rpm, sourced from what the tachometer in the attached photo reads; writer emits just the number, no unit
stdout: 5200
